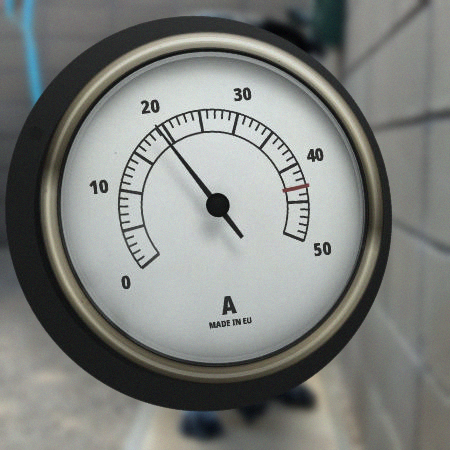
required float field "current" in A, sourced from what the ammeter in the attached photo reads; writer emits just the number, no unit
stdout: 19
